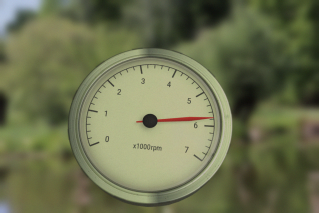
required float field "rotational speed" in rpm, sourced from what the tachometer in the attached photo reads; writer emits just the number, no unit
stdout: 5800
